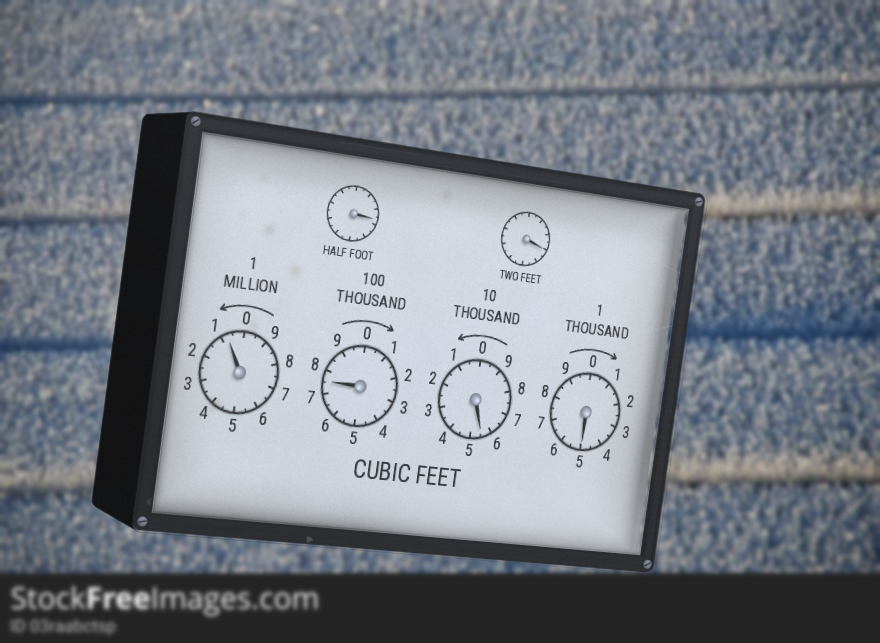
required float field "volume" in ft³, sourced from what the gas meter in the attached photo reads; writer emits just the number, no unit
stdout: 75500
